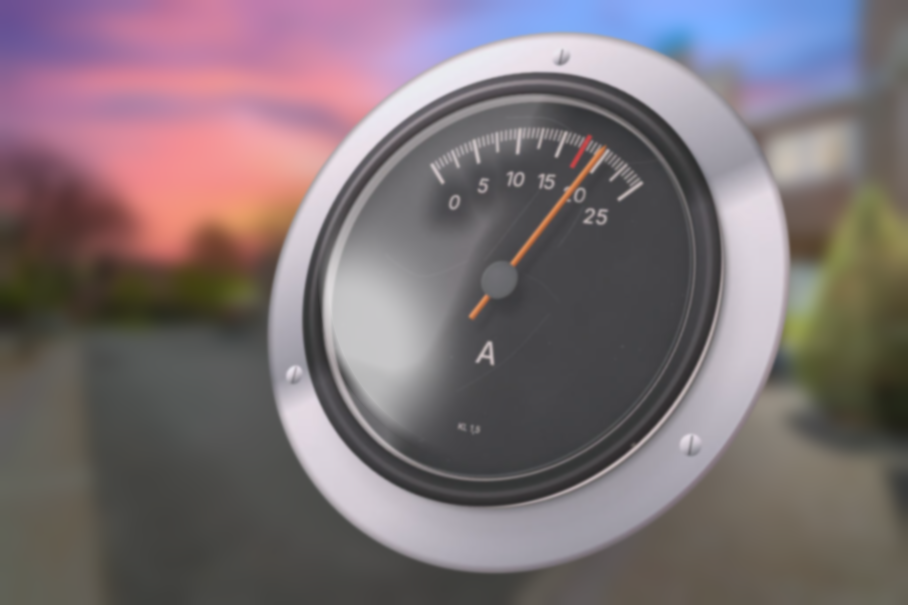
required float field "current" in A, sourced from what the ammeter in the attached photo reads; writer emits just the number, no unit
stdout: 20
